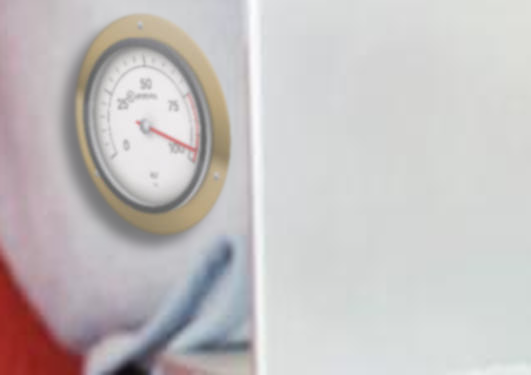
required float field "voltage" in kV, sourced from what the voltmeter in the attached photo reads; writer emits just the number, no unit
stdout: 95
